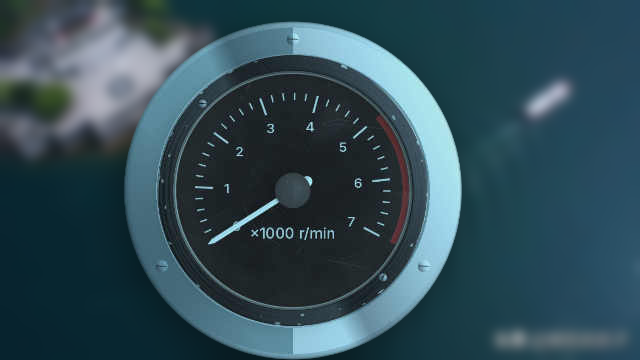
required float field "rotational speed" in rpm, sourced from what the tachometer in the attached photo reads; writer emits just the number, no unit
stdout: 0
